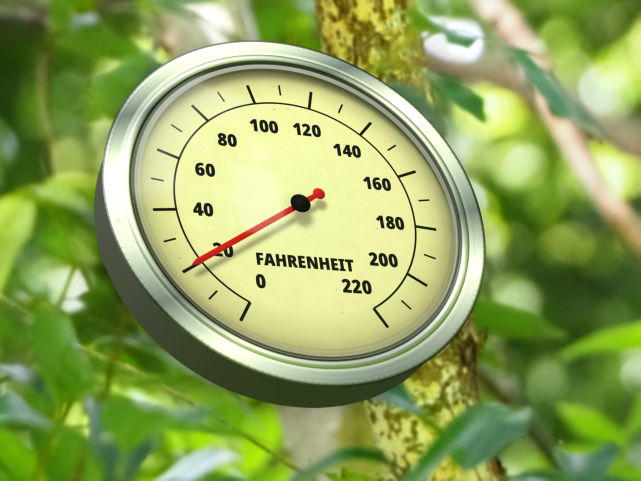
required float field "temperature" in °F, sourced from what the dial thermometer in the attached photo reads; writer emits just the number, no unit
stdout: 20
